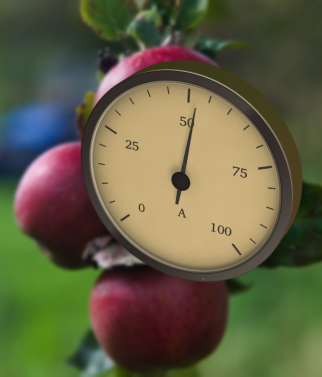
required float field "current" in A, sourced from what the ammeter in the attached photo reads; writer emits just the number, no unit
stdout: 52.5
